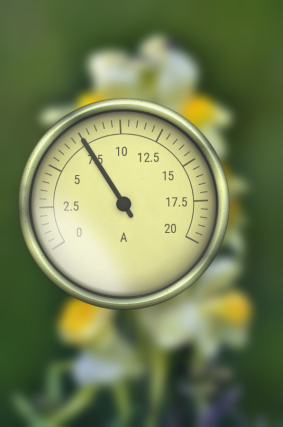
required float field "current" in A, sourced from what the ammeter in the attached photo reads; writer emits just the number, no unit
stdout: 7.5
